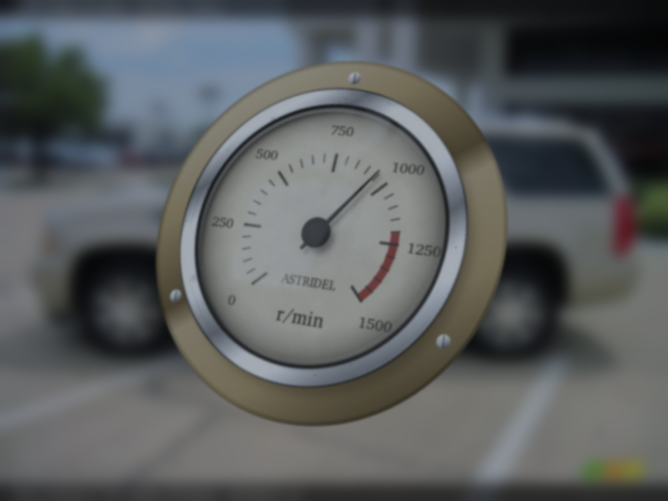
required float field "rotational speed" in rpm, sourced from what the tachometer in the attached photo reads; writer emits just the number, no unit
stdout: 950
